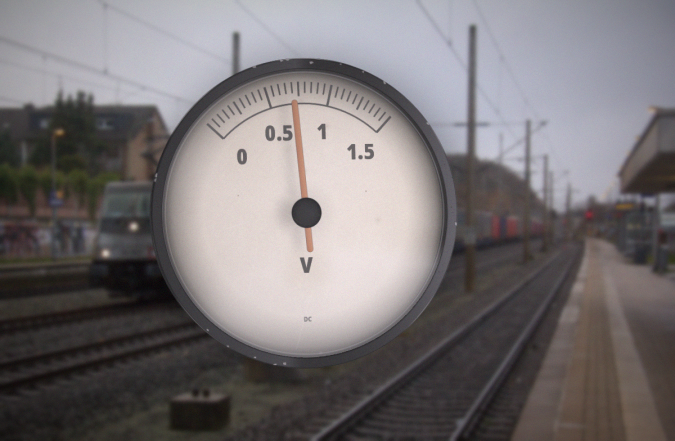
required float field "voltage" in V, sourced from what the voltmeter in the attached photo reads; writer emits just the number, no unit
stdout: 0.7
